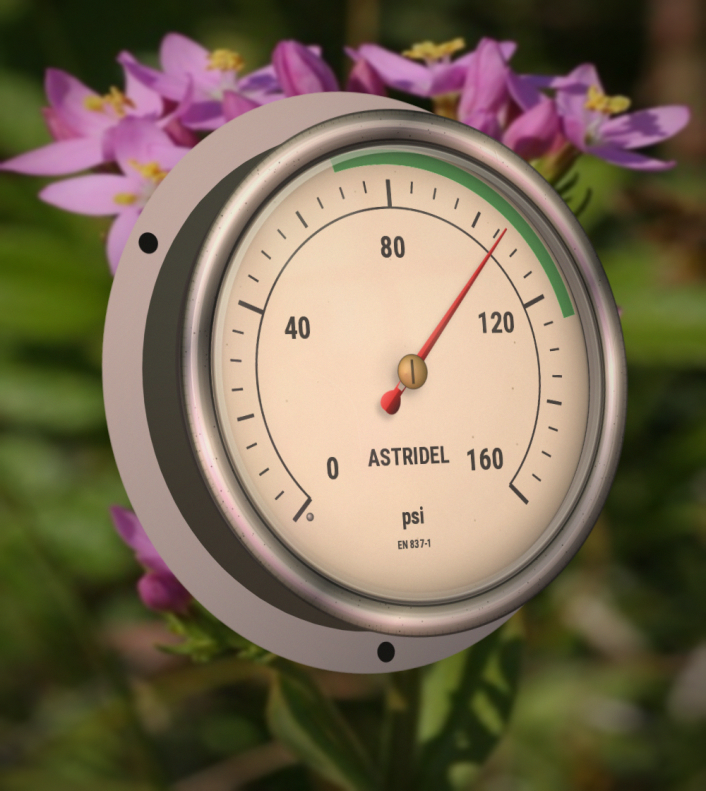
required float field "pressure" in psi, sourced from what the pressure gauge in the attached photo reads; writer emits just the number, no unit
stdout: 105
